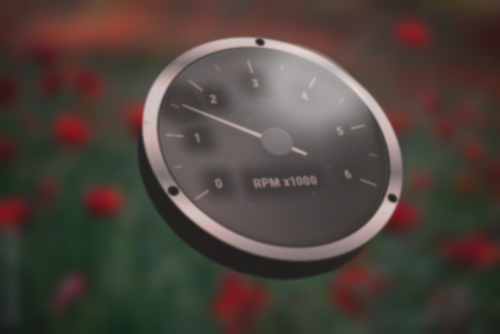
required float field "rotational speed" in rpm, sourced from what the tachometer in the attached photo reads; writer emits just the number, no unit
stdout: 1500
